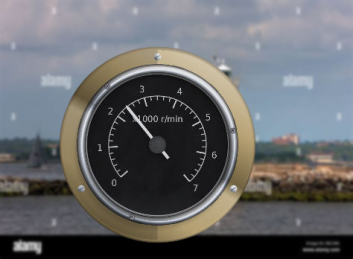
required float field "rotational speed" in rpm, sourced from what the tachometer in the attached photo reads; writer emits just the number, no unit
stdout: 2400
